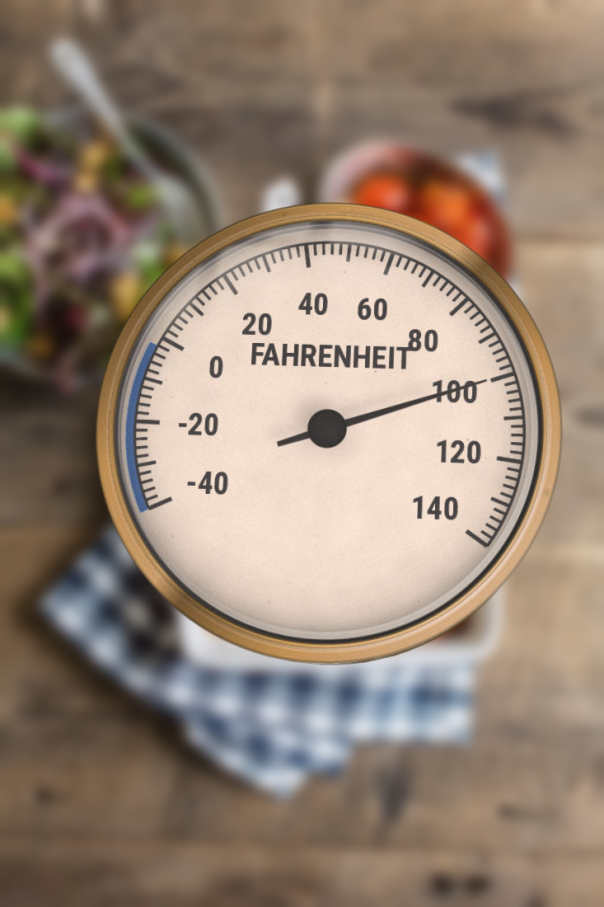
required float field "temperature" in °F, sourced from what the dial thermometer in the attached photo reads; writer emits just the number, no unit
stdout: 100
